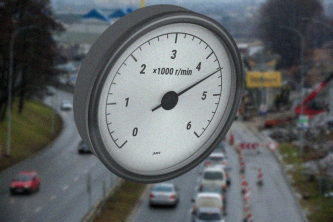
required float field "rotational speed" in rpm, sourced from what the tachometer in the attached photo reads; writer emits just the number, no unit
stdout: 4400
